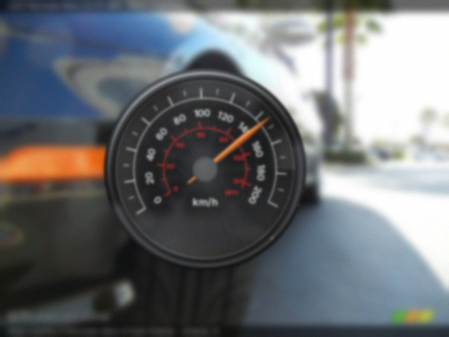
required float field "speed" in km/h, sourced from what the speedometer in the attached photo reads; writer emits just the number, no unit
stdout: 145
